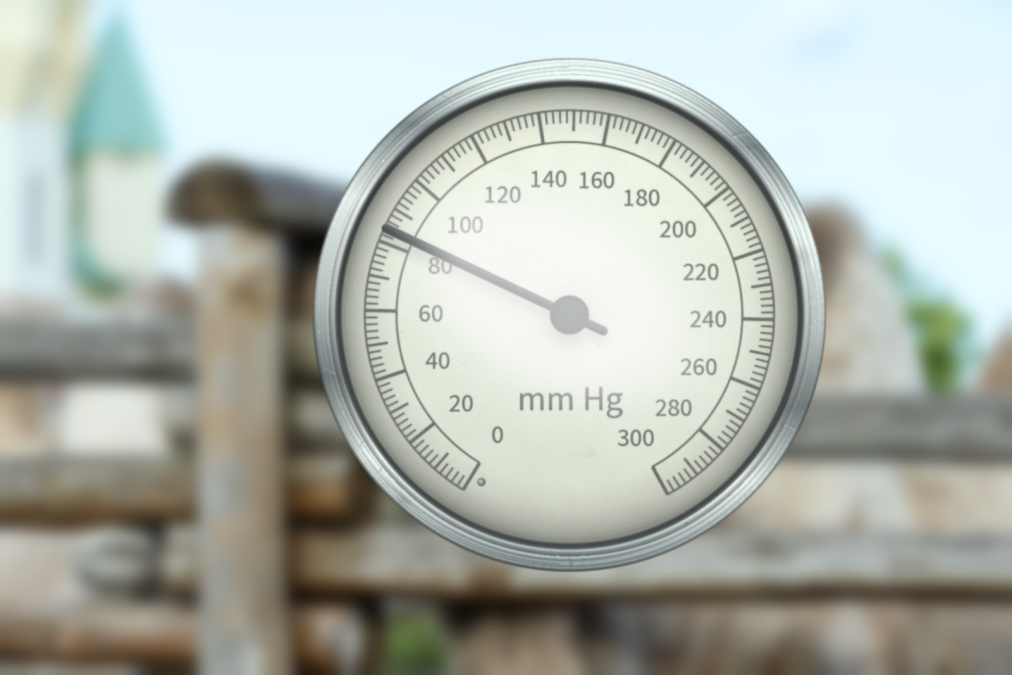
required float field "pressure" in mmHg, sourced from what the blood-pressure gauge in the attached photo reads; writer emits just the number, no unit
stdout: 84
